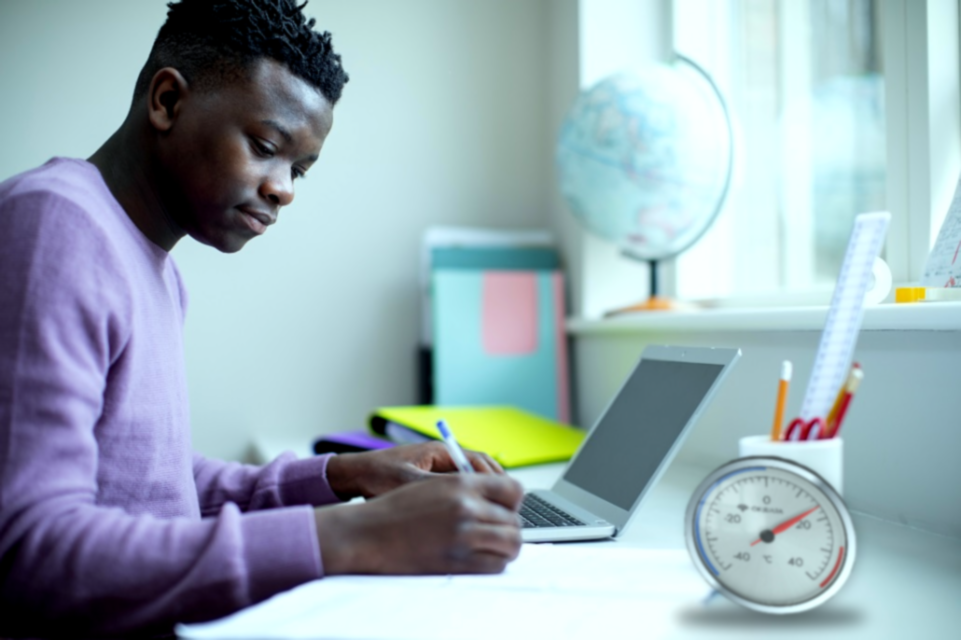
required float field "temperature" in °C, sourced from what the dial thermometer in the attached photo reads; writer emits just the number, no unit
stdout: 16
